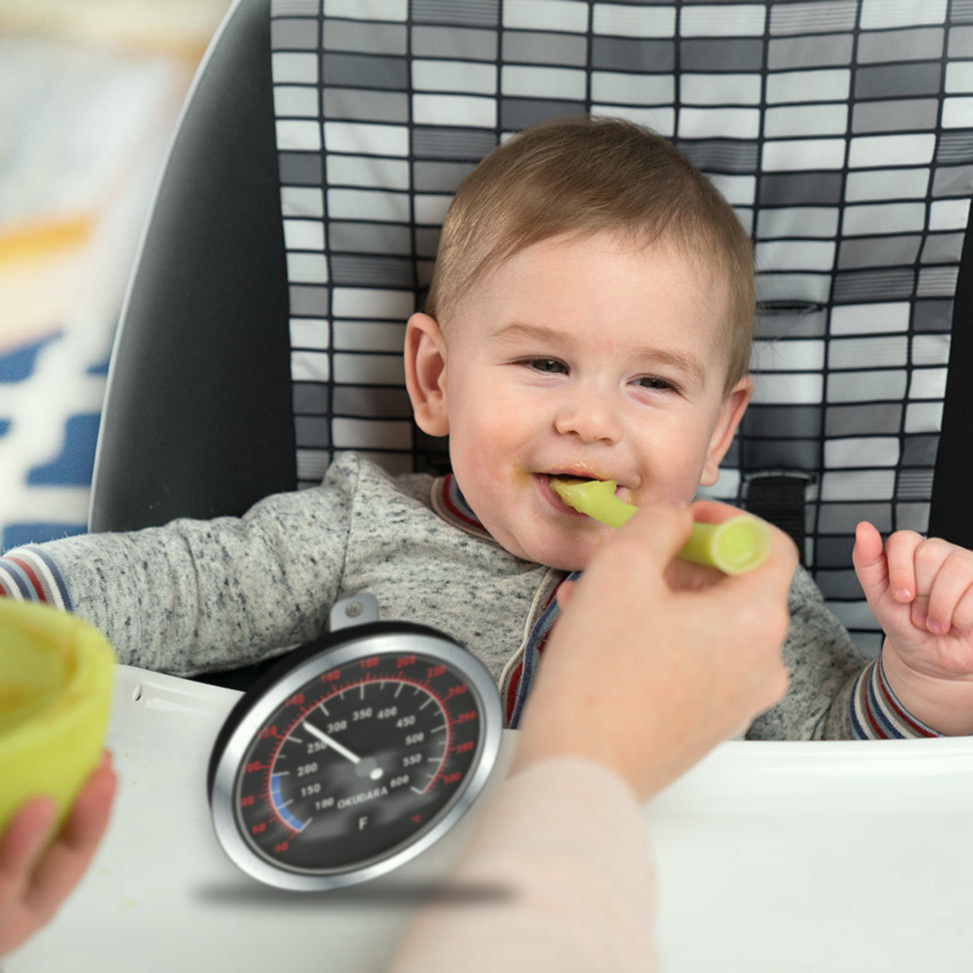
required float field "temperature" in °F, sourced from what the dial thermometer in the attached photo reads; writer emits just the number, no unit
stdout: 275
